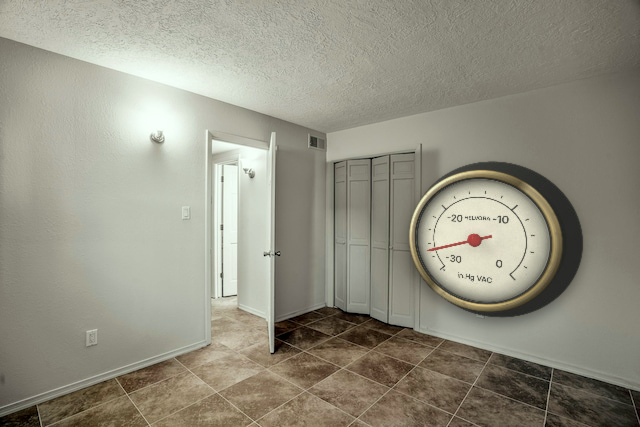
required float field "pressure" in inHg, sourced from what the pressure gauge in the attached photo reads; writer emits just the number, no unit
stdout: -27
